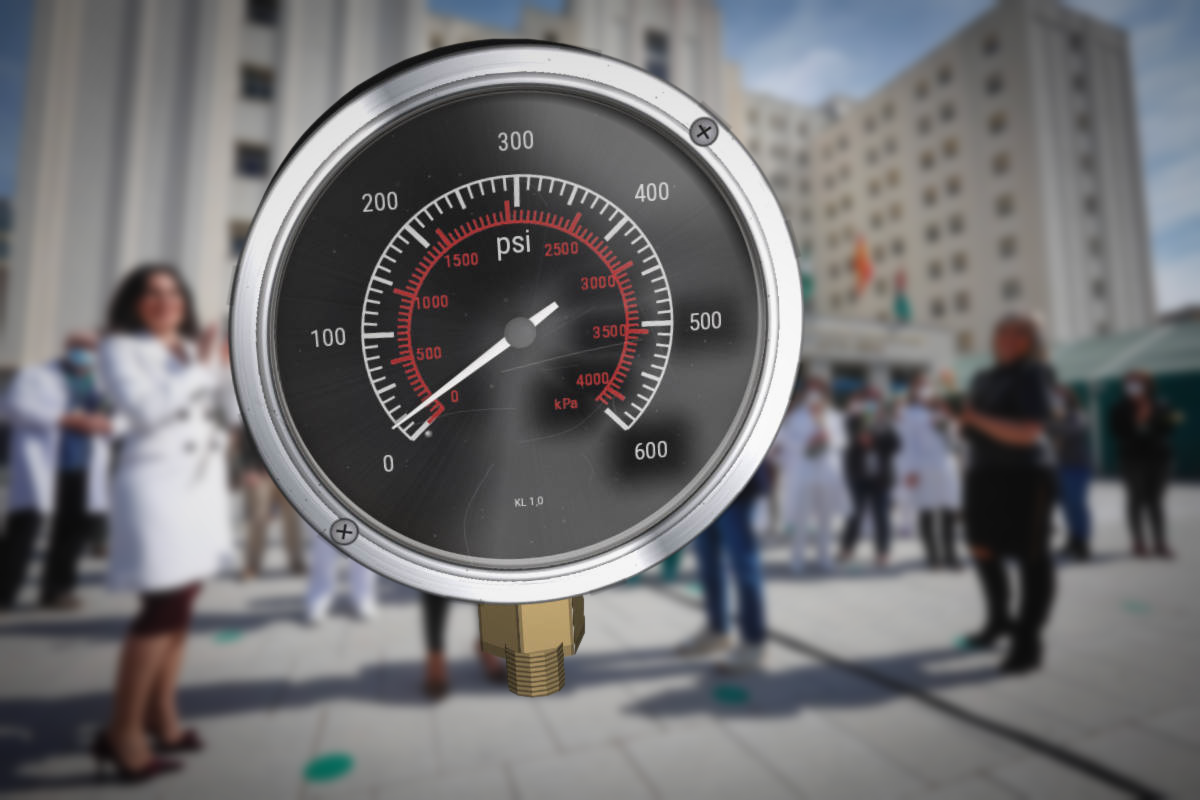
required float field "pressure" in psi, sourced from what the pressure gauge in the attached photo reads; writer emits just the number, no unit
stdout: 20
